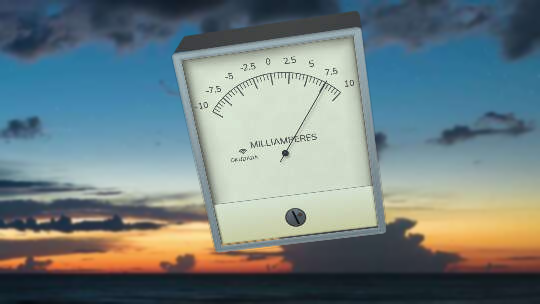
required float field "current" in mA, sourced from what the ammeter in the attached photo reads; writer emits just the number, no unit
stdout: 7.5
